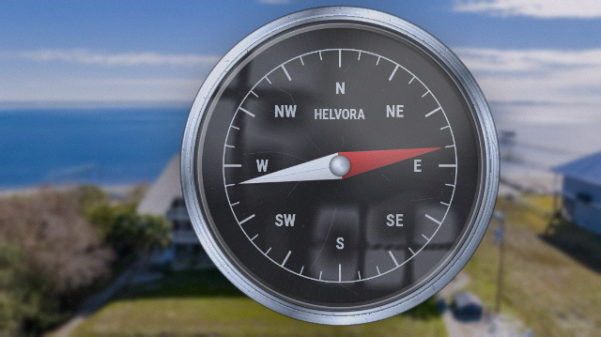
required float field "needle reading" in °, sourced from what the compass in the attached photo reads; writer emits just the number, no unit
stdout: 80
